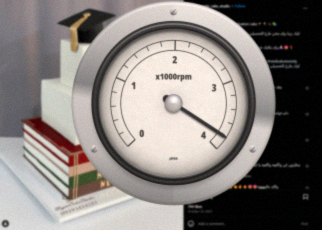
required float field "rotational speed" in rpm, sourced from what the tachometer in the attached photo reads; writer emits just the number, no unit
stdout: 3800
